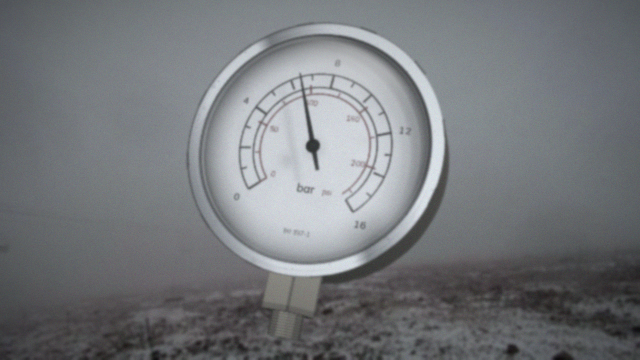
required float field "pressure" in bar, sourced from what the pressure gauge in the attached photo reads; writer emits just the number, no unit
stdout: 6.5
